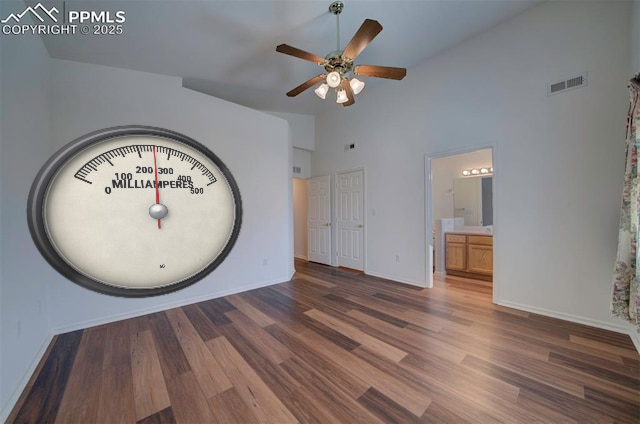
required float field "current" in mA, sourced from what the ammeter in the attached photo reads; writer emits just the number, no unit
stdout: 250
